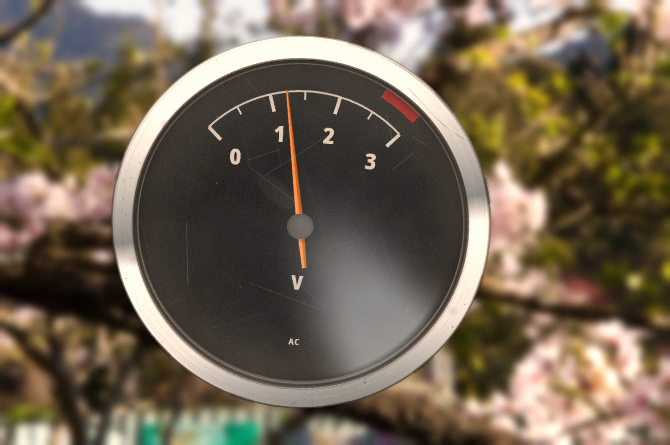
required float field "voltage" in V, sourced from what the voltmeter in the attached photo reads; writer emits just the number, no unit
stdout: 1.25
